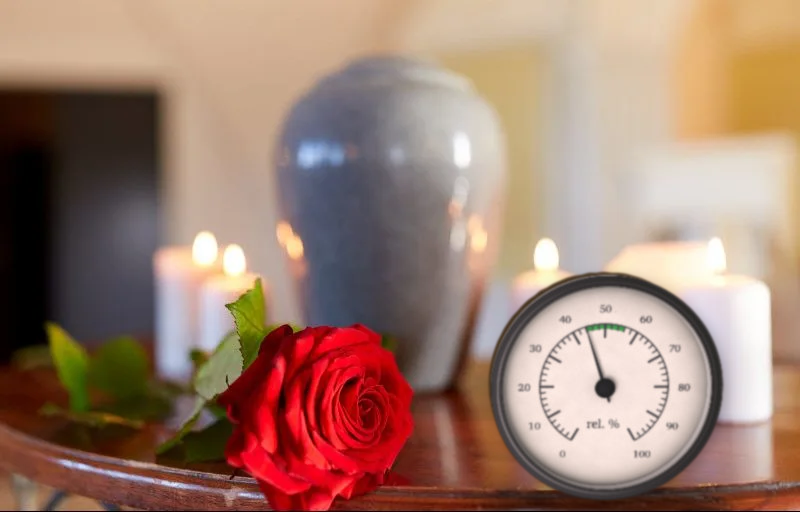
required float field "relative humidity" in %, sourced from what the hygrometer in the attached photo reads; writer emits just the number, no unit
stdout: 44
